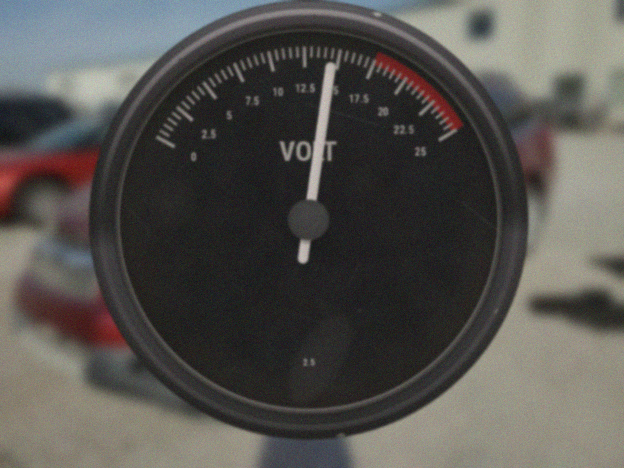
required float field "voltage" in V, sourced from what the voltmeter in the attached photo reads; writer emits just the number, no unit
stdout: 14.5
